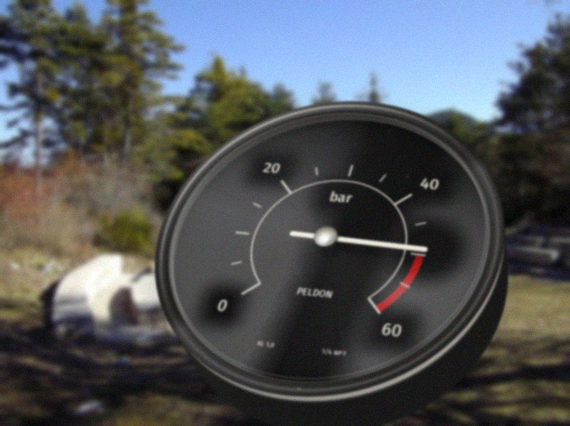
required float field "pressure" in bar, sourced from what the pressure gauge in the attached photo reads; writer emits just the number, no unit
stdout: 50
